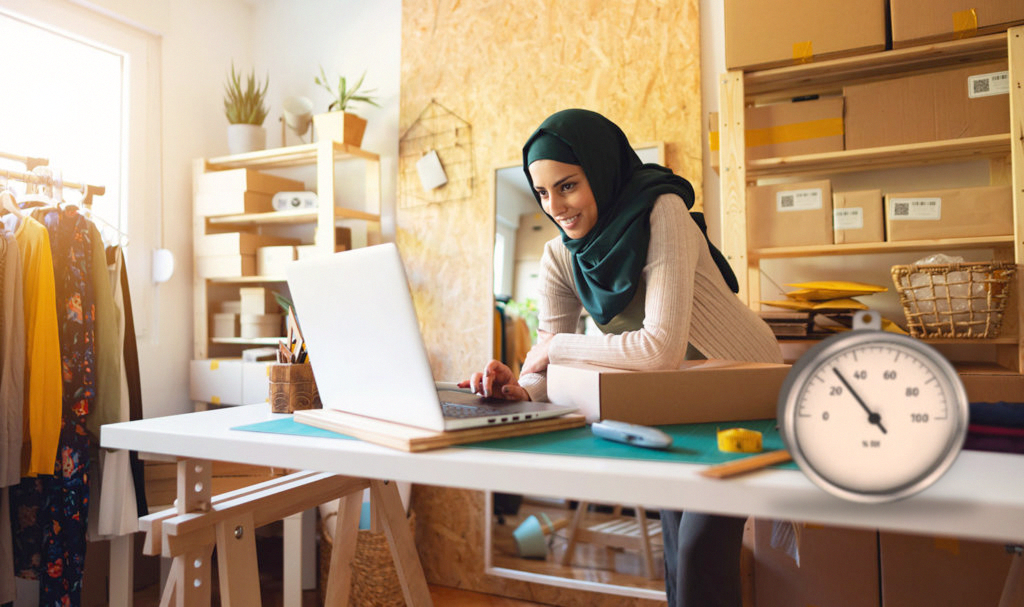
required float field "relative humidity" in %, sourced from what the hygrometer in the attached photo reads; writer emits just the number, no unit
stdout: 28
